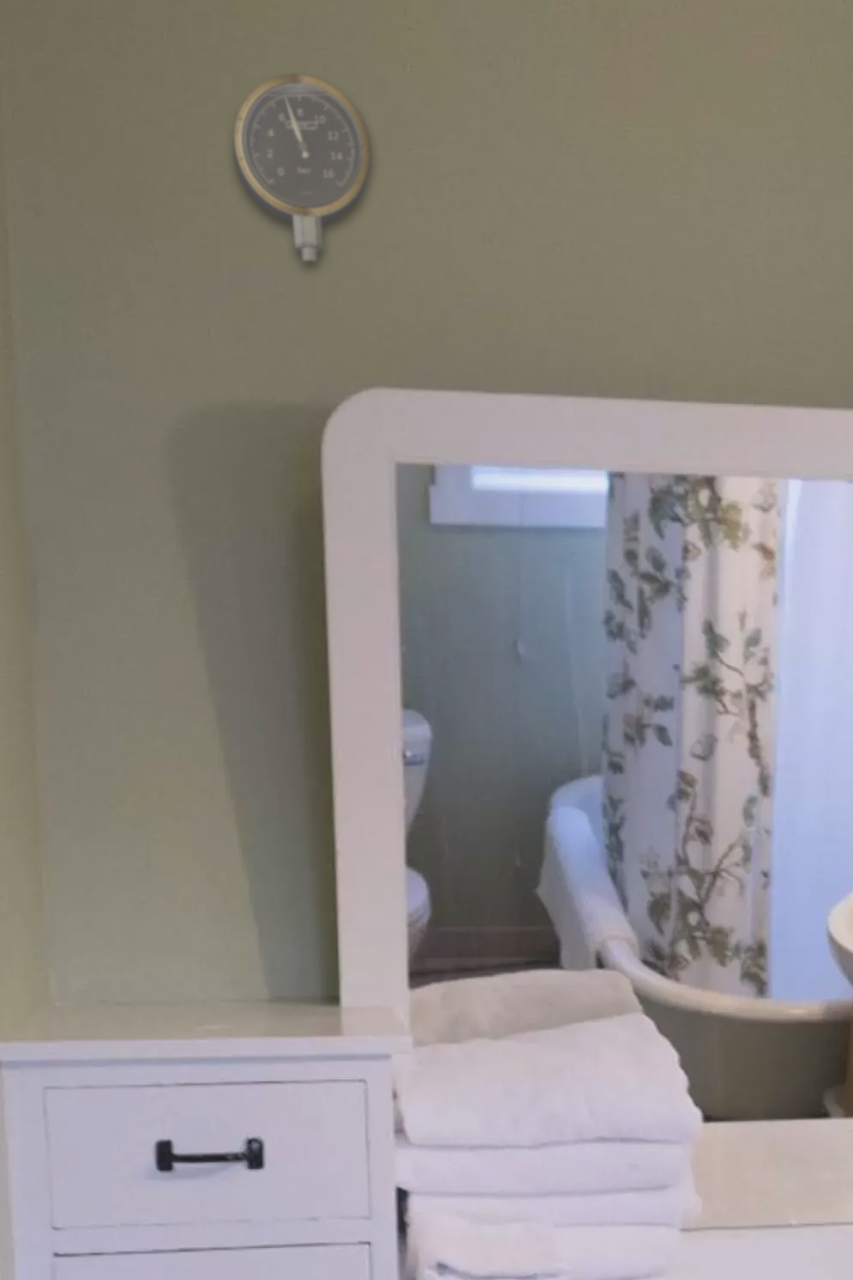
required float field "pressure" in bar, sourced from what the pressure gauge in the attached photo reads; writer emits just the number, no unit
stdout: 7
